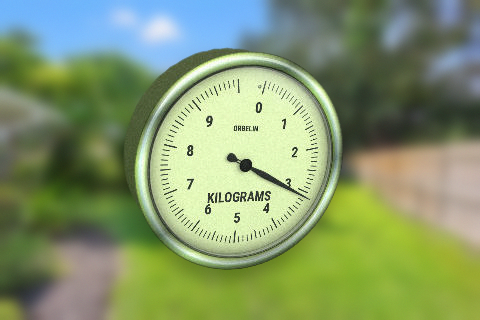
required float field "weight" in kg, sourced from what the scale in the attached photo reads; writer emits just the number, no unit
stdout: 3.1
